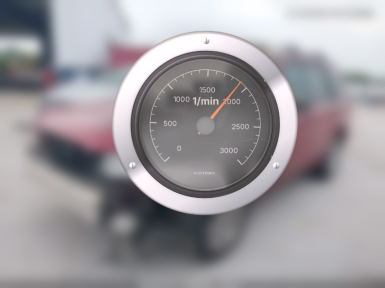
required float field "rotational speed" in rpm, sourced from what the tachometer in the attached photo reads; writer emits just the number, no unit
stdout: 1900
